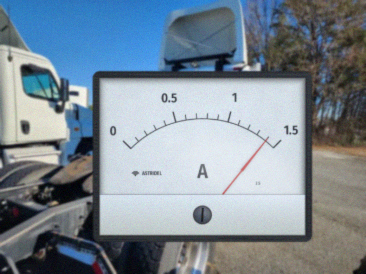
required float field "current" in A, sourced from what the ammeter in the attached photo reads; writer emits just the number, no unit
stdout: 1.4
